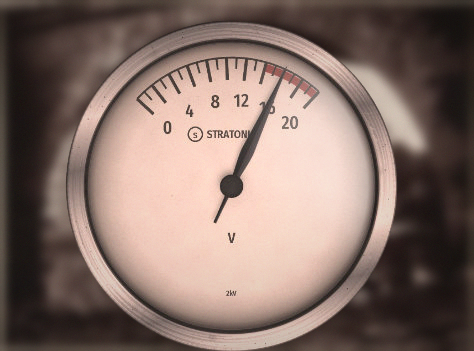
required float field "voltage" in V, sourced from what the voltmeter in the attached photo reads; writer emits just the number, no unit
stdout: 16
